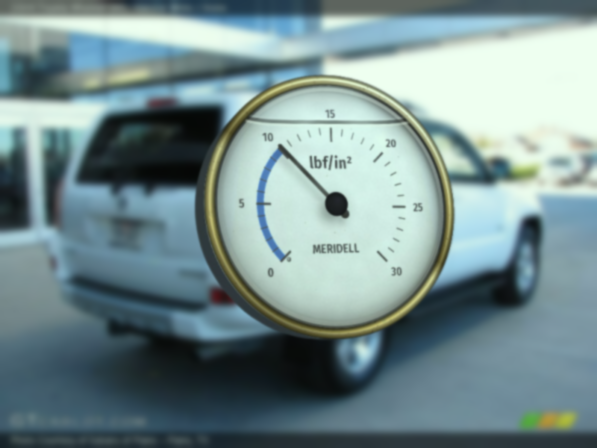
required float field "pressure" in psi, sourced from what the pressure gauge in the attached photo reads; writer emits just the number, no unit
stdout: 10
